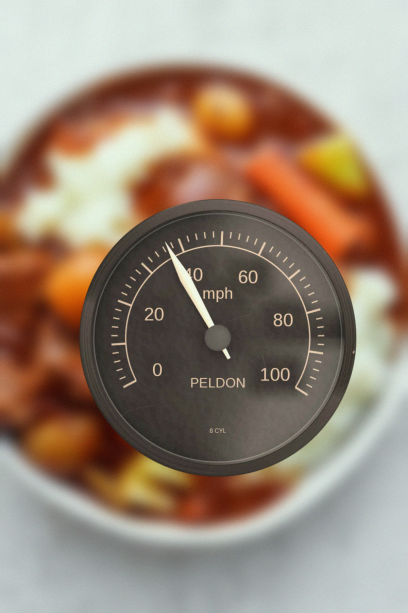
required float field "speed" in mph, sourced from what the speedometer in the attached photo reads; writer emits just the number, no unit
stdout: 37
